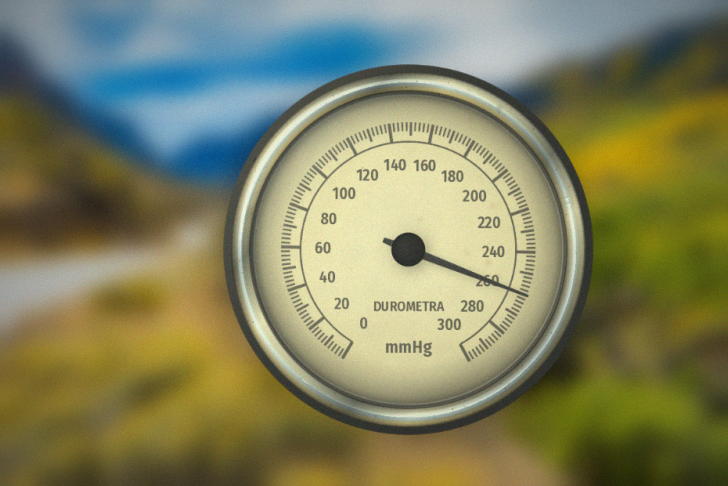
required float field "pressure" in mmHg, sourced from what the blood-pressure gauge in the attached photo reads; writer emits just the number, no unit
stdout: 260
